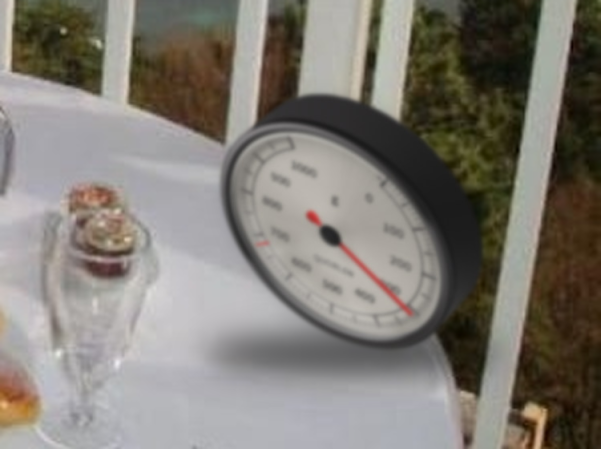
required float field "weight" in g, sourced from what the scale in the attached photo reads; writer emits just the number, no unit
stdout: 300
